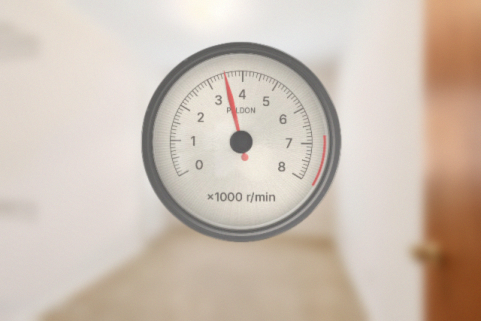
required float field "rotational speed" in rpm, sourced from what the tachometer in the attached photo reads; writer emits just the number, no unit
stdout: 3500
